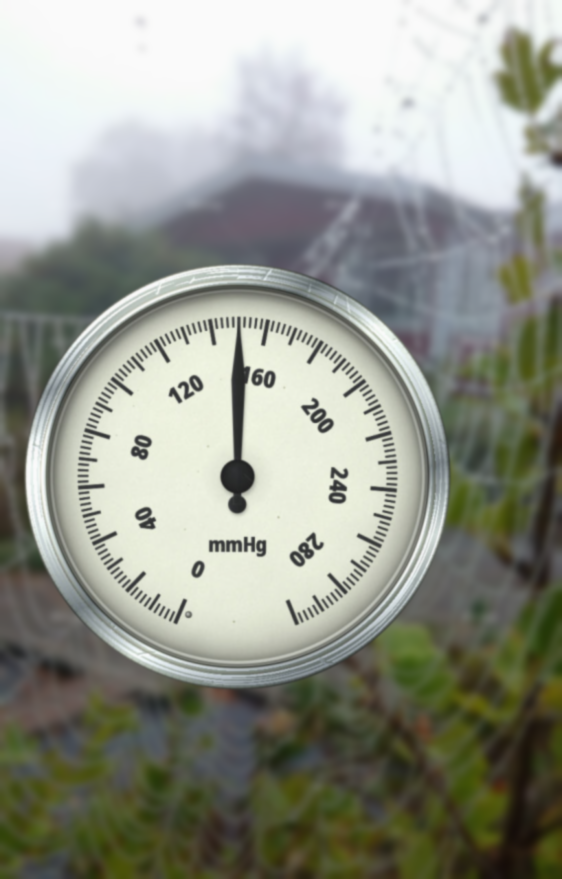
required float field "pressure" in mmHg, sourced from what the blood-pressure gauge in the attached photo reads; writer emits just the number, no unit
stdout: 150
